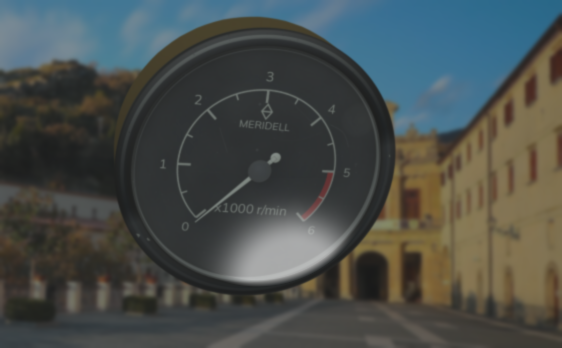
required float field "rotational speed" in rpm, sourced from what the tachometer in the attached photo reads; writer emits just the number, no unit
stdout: 0
